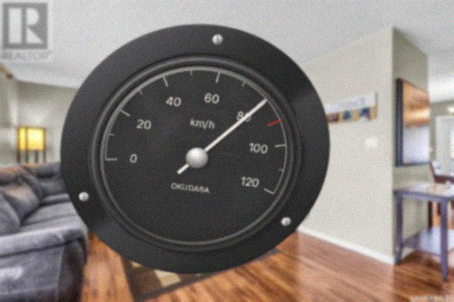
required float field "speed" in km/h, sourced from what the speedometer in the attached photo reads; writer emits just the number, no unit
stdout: 80
